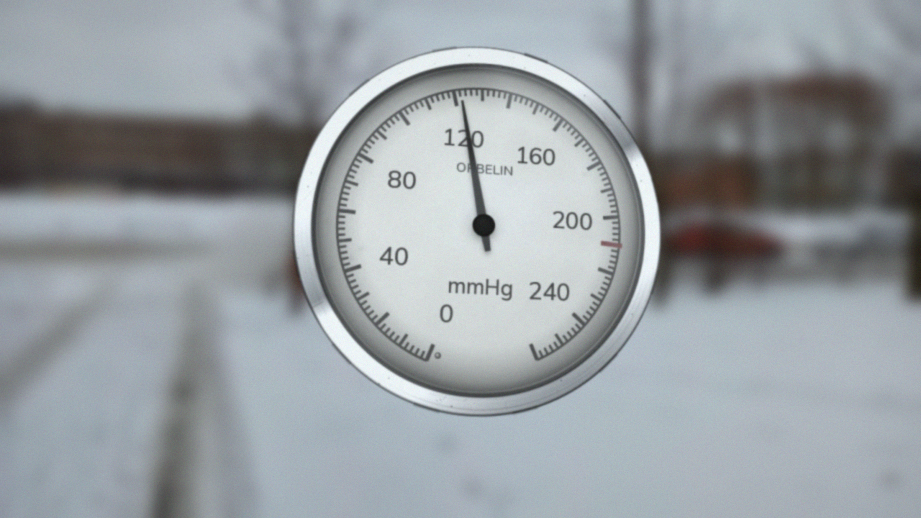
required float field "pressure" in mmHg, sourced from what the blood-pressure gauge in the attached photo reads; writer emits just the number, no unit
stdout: 122
